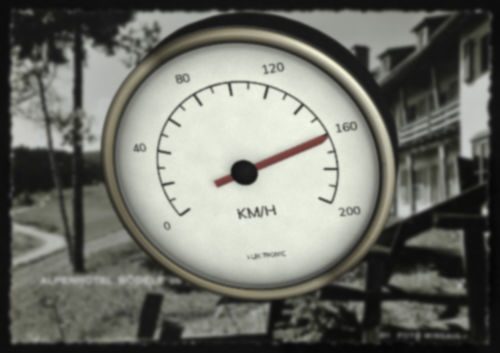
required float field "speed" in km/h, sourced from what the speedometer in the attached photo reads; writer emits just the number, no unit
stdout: 160
